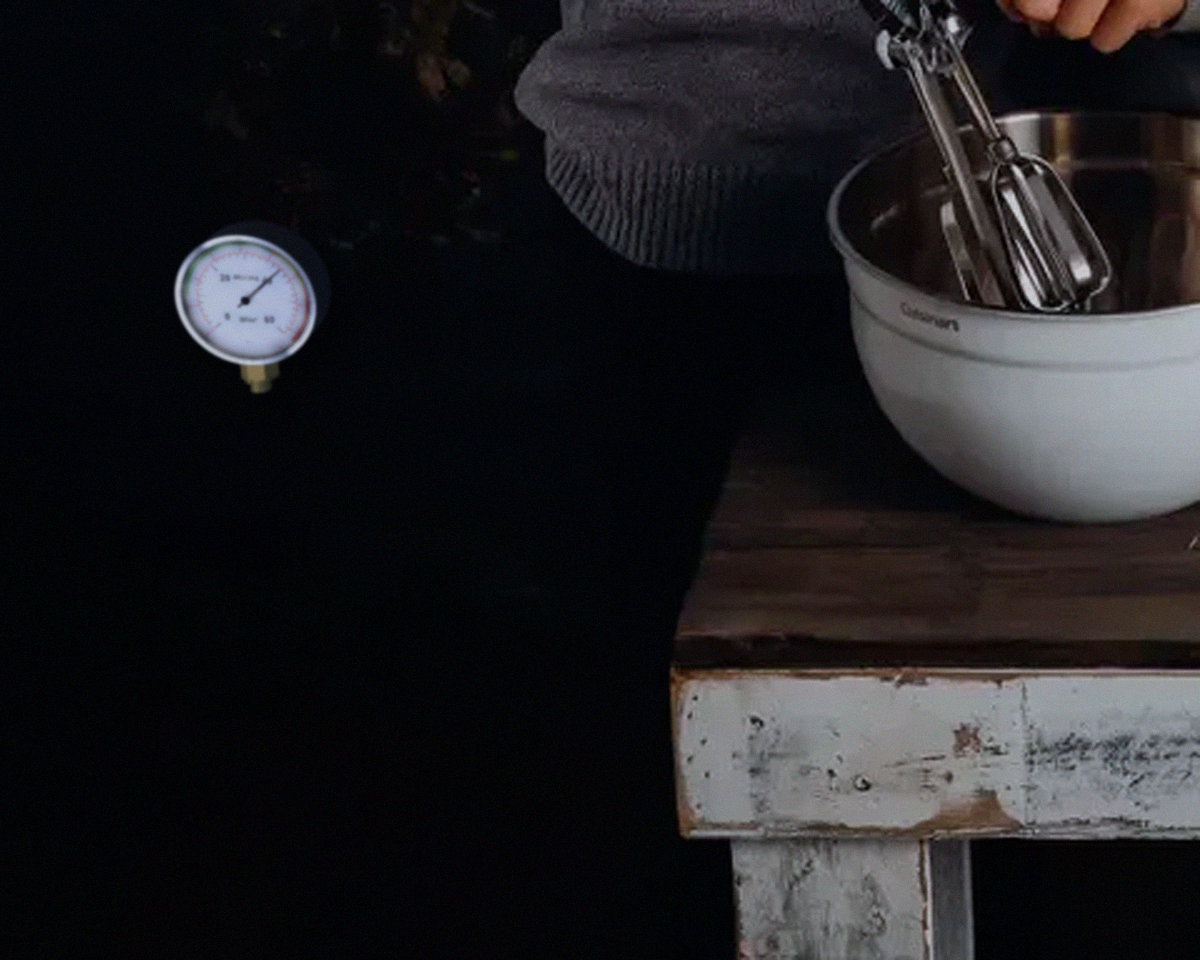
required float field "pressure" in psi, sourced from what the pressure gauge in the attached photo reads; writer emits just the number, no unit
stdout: 40
